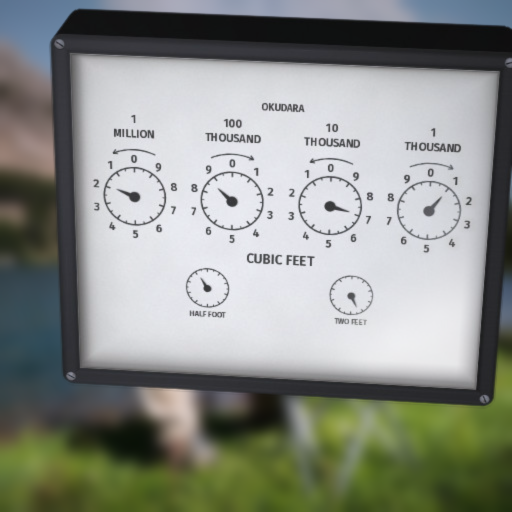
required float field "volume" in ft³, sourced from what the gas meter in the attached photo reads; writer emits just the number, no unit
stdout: 187100
